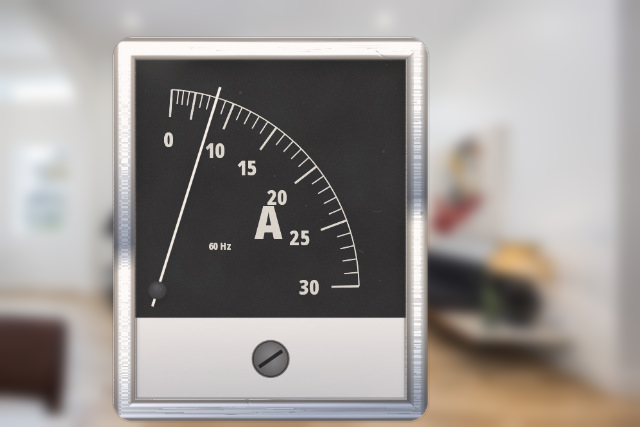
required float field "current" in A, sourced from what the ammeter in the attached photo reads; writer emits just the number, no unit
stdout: 8
